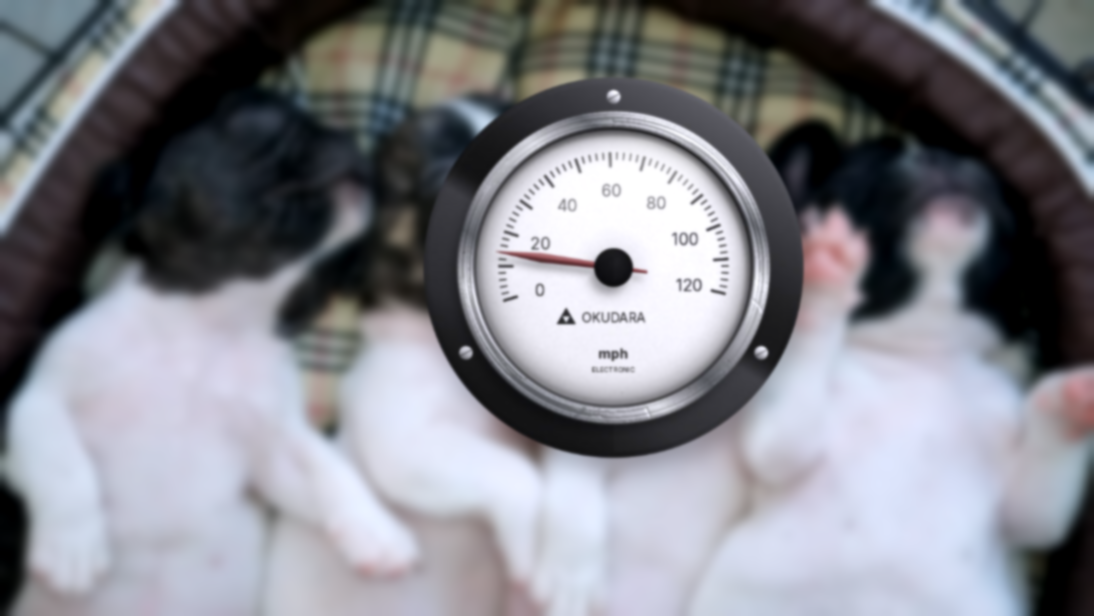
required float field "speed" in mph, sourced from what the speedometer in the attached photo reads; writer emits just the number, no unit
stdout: 14
